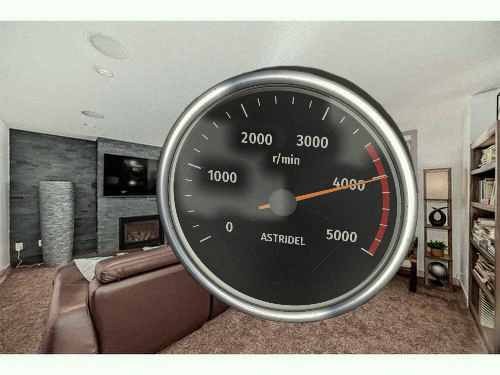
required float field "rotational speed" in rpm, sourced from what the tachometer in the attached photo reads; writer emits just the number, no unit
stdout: 4000
